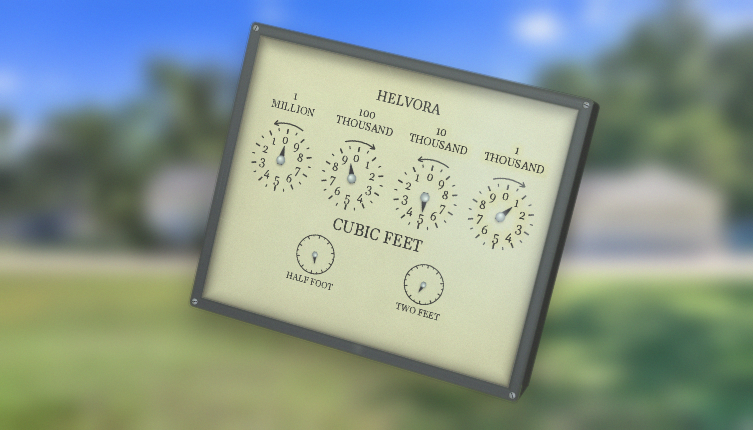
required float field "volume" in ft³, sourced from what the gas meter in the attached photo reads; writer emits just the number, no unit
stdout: 995100
